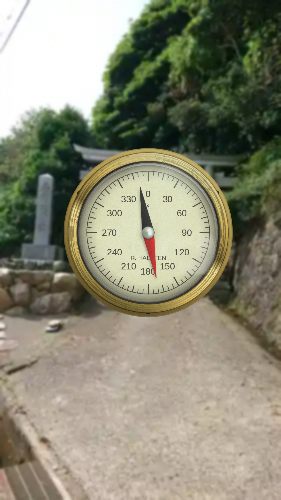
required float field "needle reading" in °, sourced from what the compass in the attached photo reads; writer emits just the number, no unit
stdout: 170
